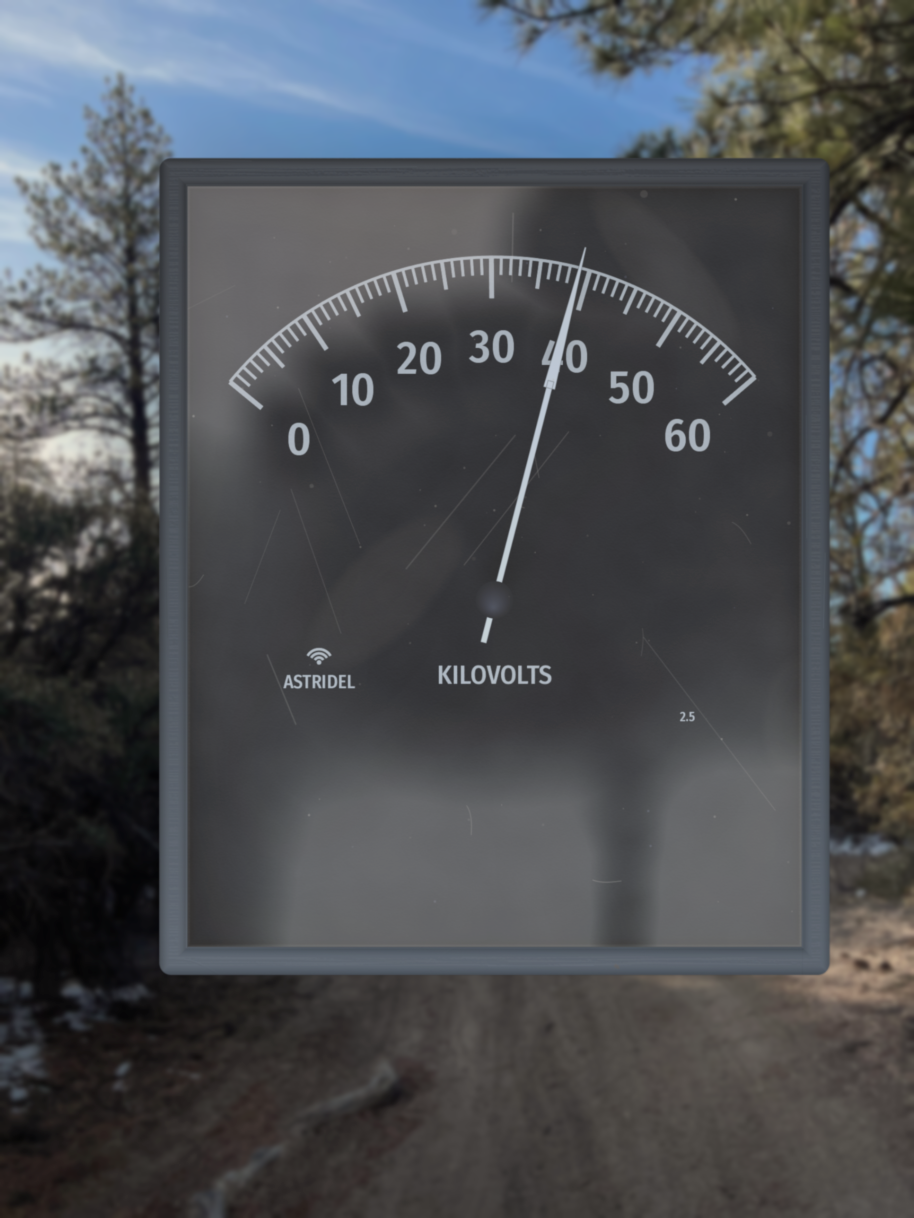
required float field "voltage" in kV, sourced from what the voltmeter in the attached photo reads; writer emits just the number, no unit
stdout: 39
